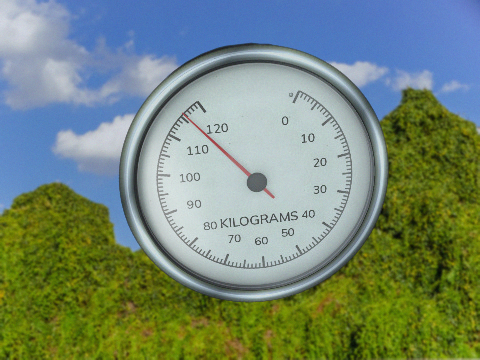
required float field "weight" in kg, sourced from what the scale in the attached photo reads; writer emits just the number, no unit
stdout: 116
